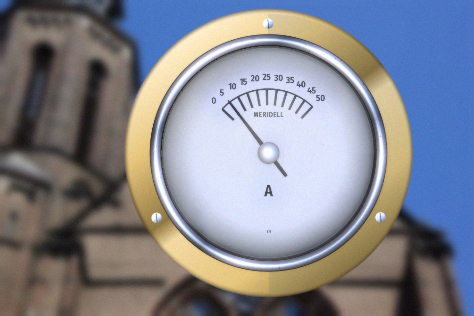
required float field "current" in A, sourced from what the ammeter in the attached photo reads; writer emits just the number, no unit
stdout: 5
